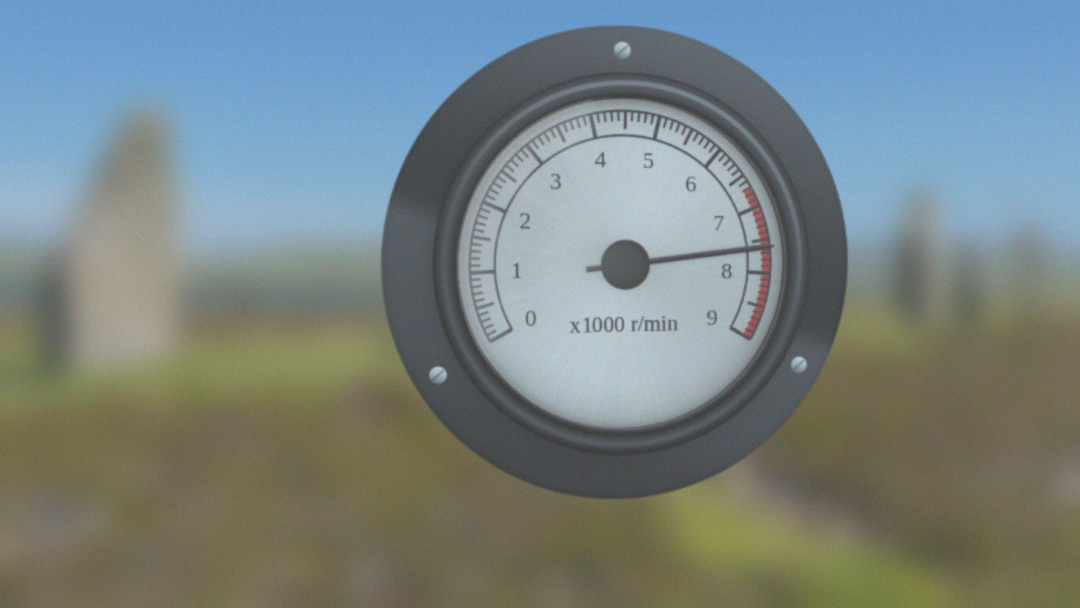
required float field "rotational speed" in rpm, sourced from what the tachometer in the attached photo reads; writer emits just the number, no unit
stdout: 7600
